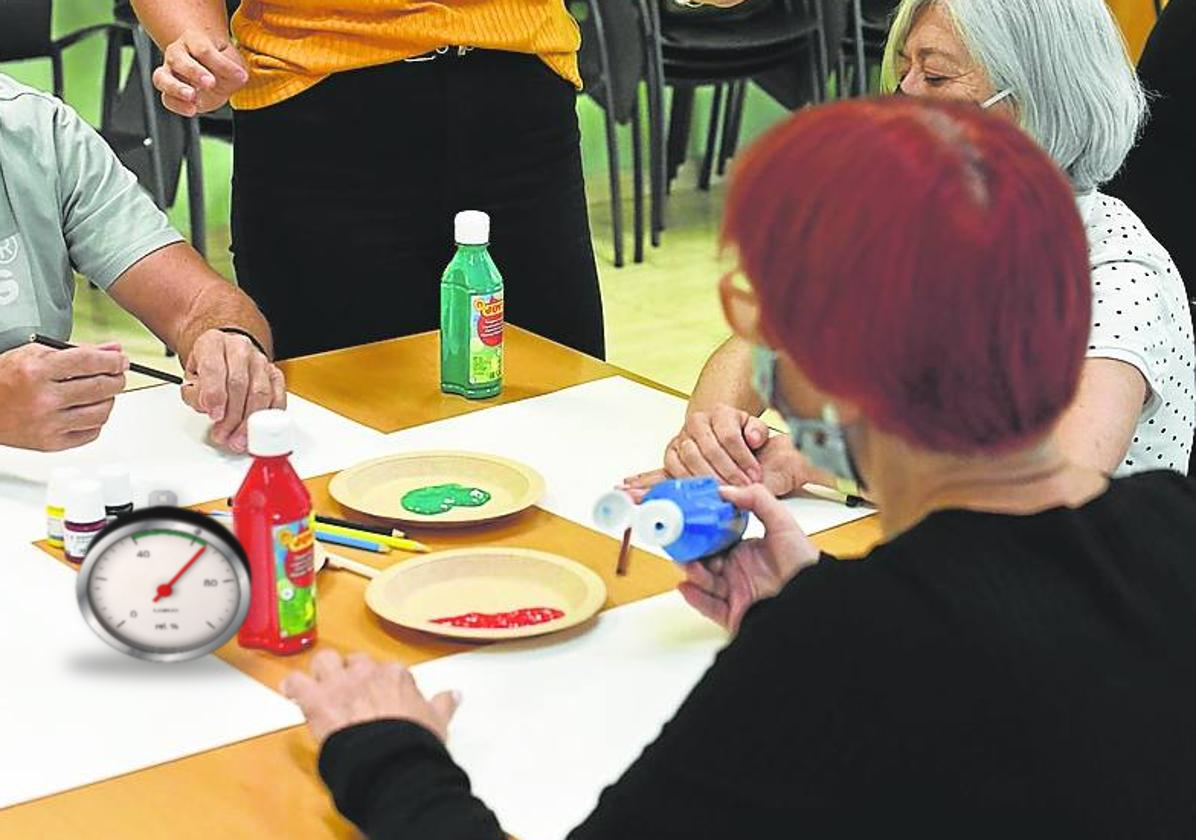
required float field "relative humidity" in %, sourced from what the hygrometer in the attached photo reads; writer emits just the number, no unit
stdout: 64
